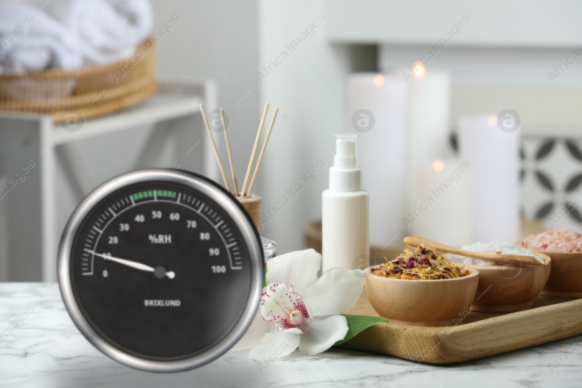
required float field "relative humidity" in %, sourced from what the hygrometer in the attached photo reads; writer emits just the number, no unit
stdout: 10
